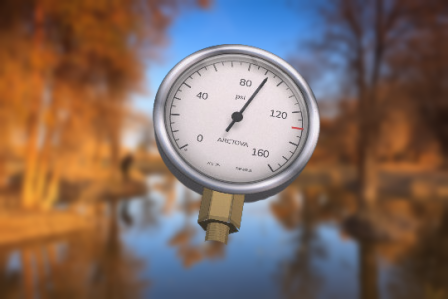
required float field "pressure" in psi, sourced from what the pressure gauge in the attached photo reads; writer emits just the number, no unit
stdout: 92.5
